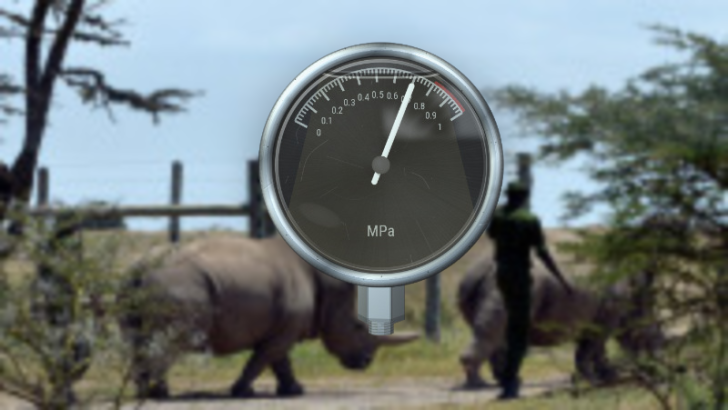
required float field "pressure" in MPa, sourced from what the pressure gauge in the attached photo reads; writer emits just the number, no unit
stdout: 0.7
